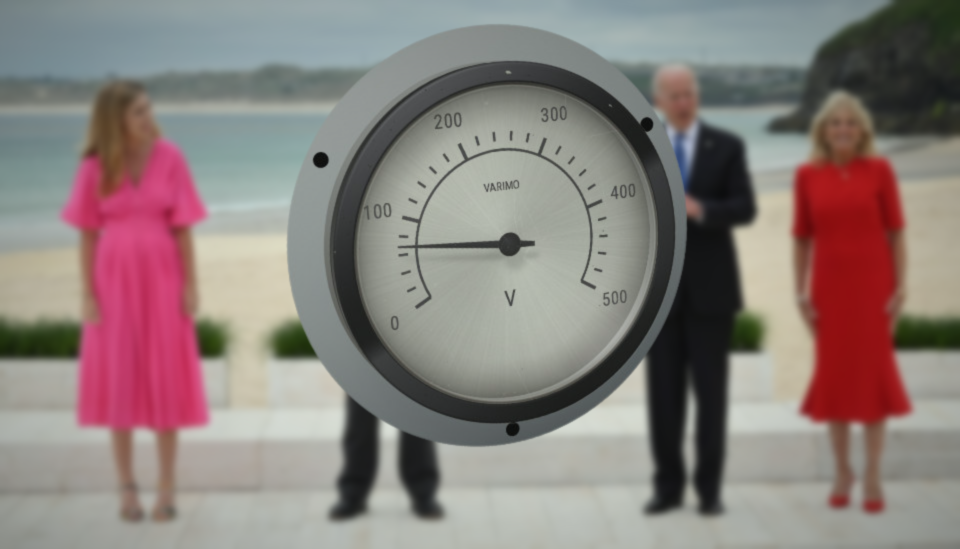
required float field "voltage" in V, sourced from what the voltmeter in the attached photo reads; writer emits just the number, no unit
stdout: 70
